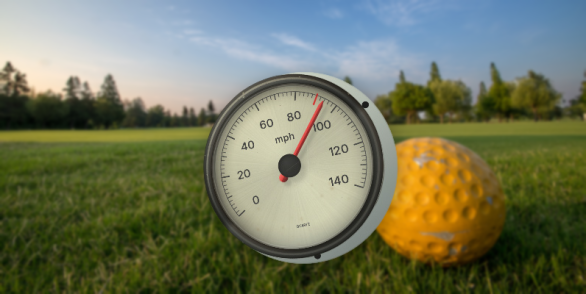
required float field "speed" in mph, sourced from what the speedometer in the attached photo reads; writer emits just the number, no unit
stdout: 94
